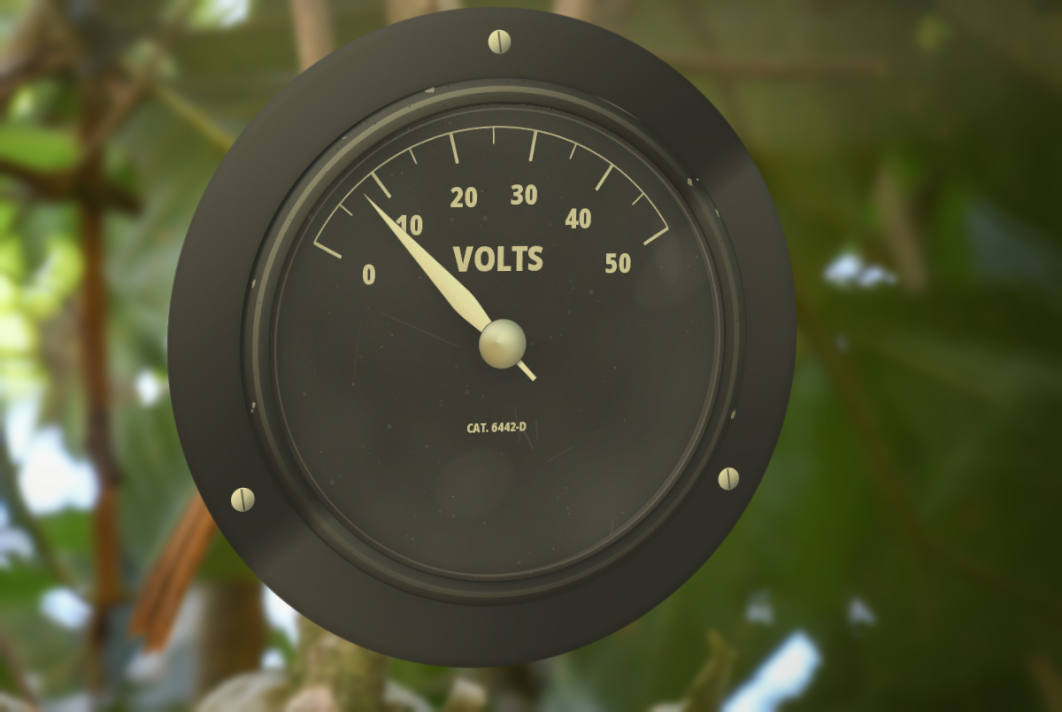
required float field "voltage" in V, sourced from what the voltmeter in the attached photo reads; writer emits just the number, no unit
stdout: 7.5
